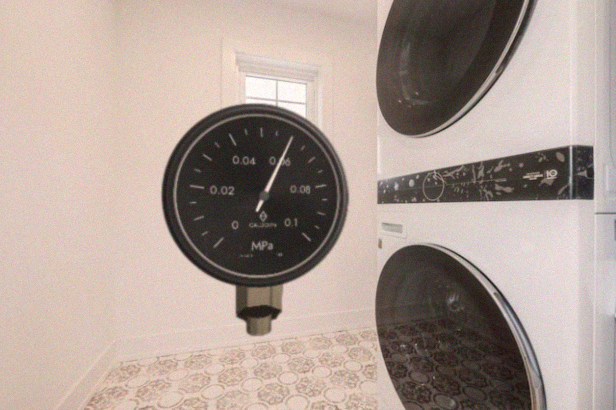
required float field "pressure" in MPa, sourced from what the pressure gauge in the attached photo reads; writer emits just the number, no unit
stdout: 0.06
